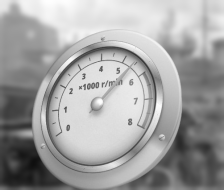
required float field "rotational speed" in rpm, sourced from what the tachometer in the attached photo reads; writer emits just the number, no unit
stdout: 5500
